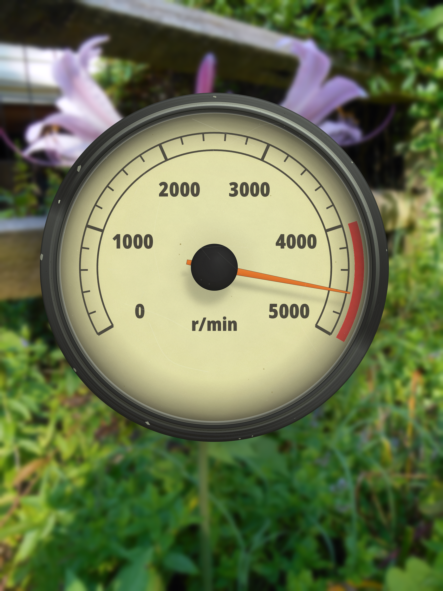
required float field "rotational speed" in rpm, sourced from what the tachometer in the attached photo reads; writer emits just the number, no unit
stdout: 4600
